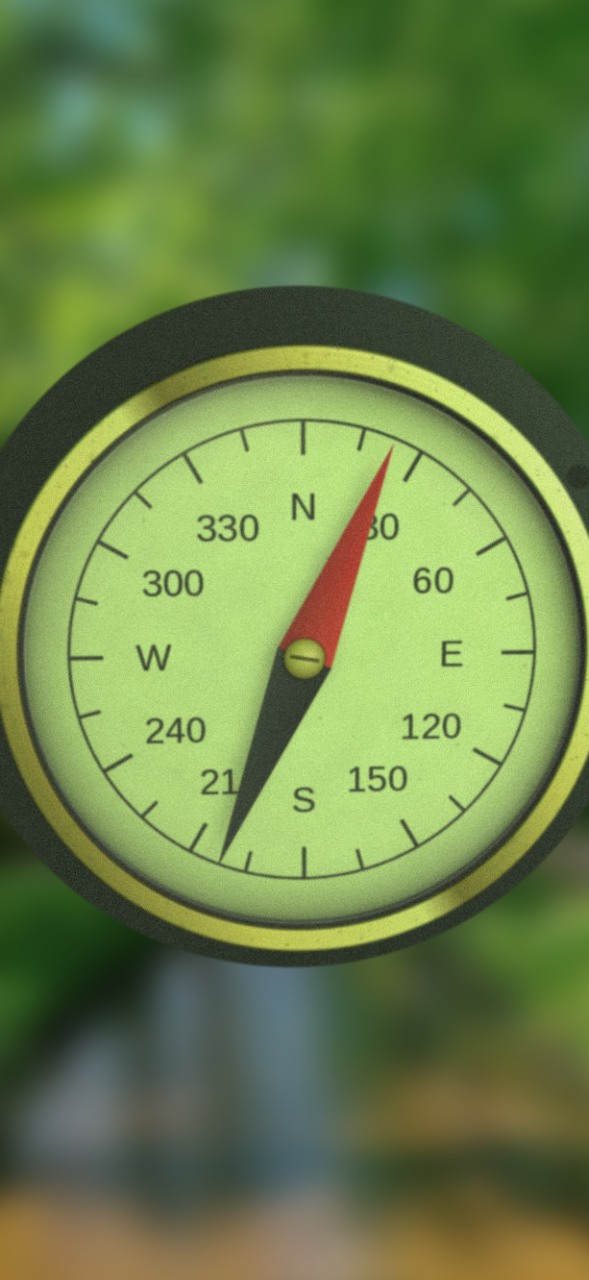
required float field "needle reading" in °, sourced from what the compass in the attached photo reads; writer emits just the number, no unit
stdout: 22.5
